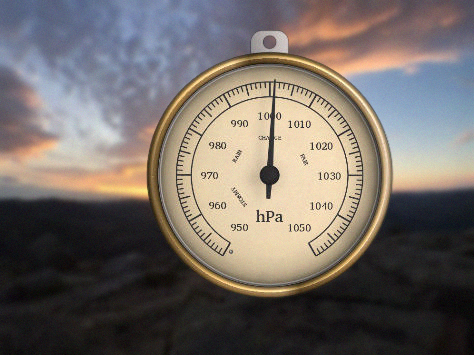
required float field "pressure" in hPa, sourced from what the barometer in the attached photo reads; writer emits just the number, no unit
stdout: 1001
